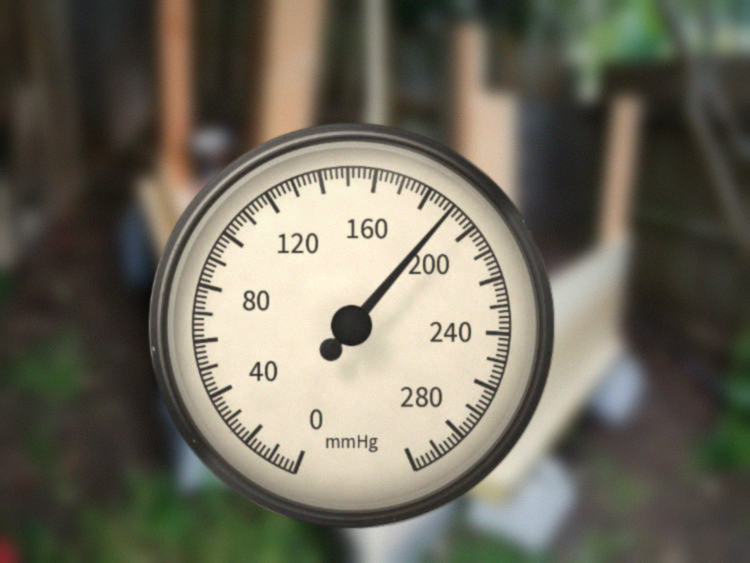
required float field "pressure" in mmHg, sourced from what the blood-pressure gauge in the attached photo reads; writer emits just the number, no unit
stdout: 190
